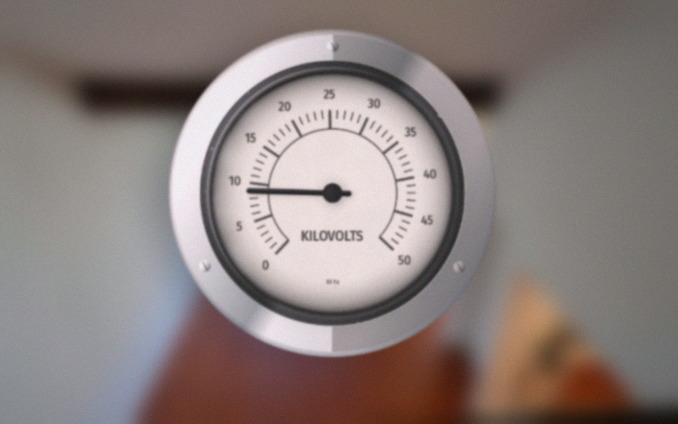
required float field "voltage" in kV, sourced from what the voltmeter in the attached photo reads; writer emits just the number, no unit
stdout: 9
